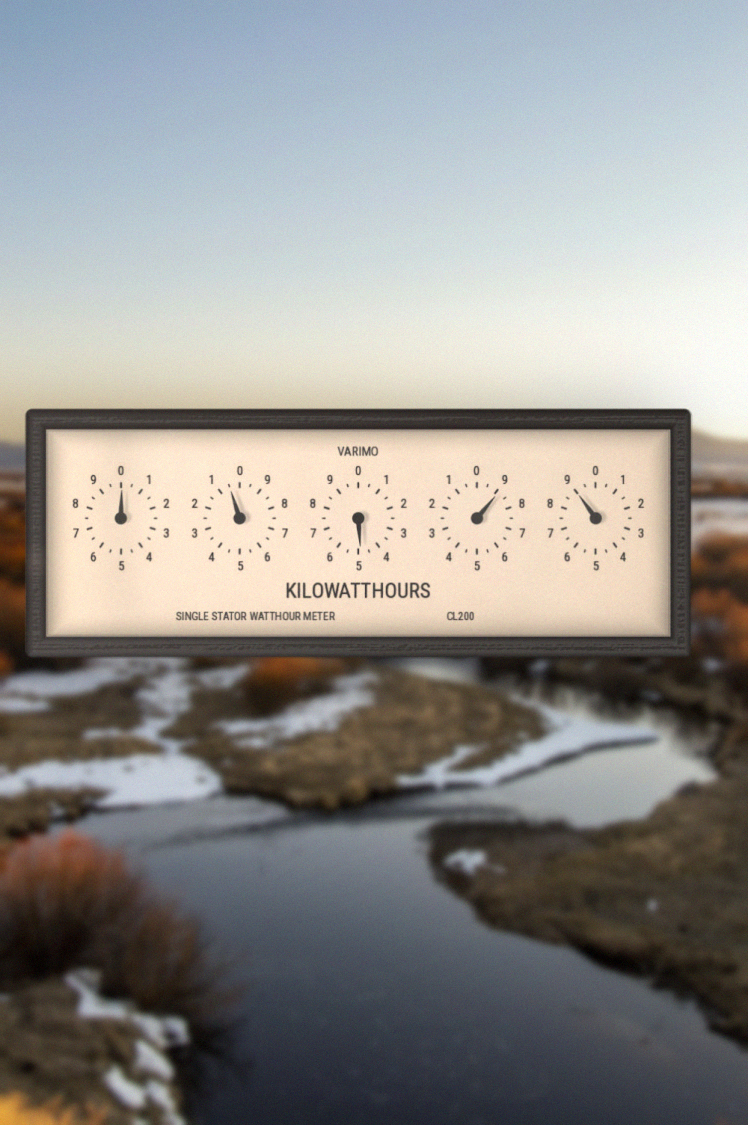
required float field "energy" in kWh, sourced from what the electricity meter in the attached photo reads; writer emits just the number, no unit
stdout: 489
